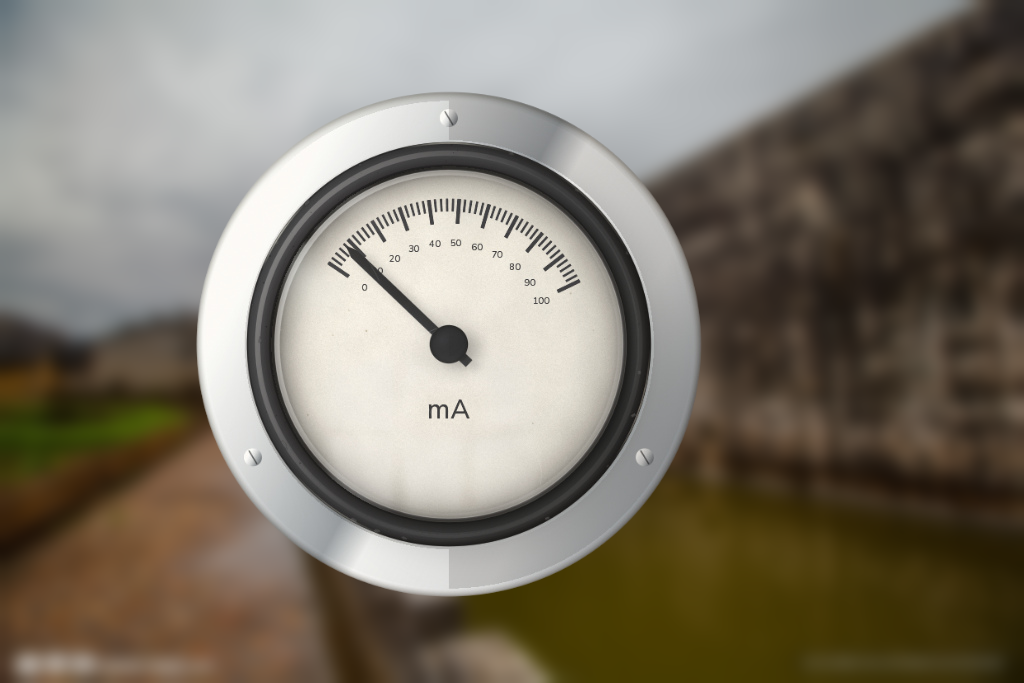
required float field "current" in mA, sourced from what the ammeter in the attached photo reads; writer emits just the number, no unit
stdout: 8
